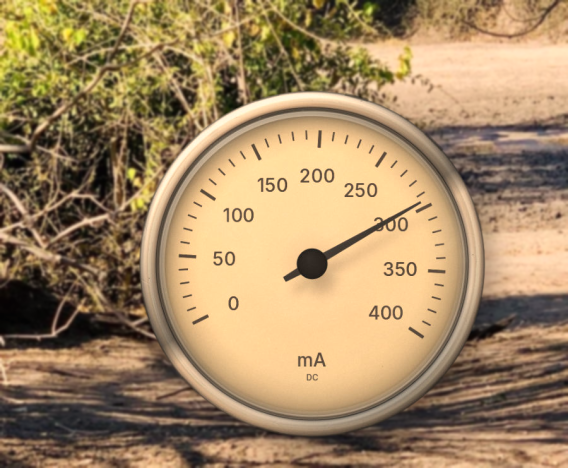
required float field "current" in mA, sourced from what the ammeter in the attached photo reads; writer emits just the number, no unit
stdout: 295
